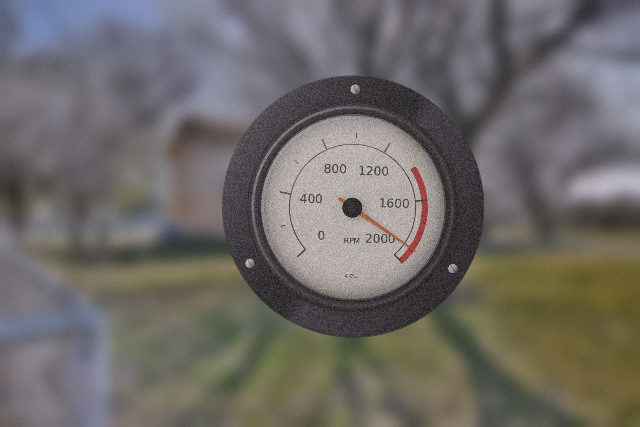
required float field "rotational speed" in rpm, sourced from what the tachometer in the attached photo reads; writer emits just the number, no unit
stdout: 1900
